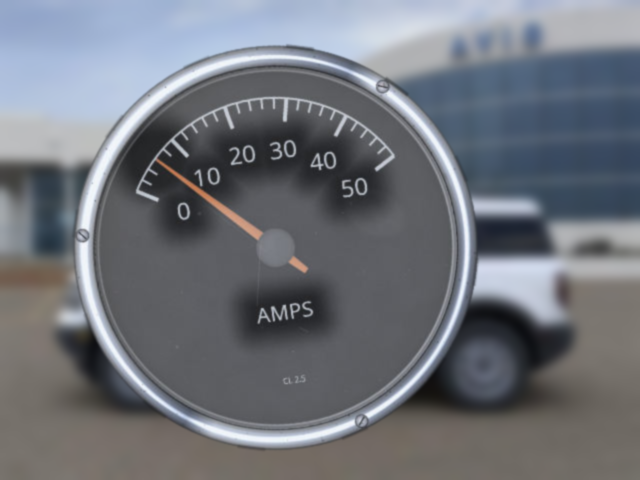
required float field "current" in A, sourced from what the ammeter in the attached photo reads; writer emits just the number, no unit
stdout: 6
